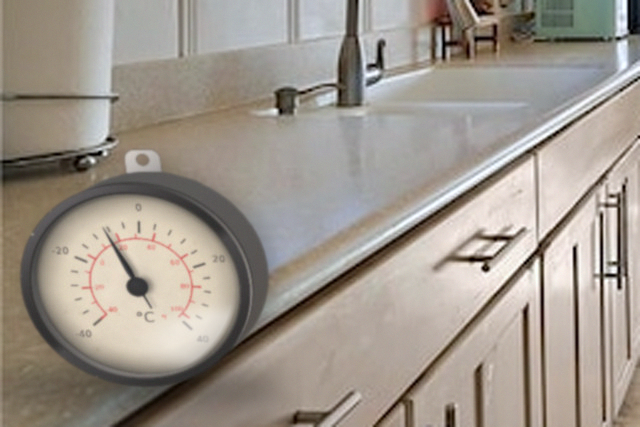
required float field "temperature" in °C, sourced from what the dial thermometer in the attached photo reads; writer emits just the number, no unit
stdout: -8
